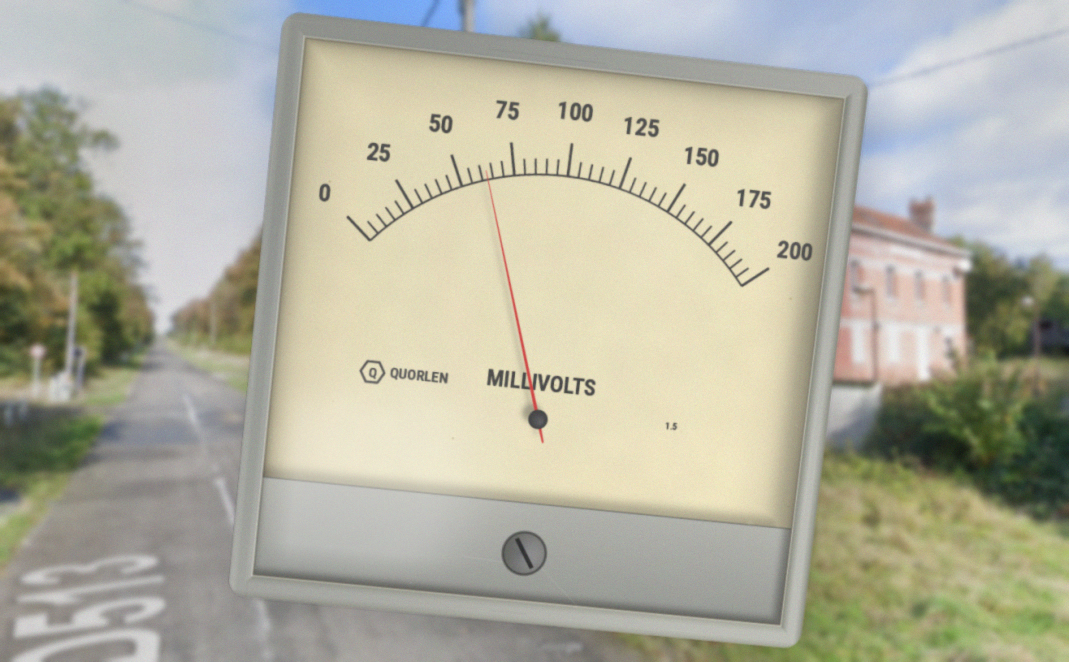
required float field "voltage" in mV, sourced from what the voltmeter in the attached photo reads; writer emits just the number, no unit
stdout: 62.5
